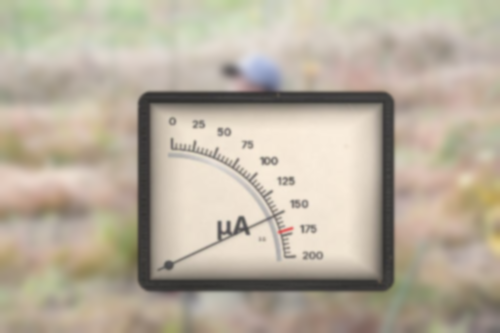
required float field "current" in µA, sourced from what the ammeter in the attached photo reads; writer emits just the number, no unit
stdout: 150
